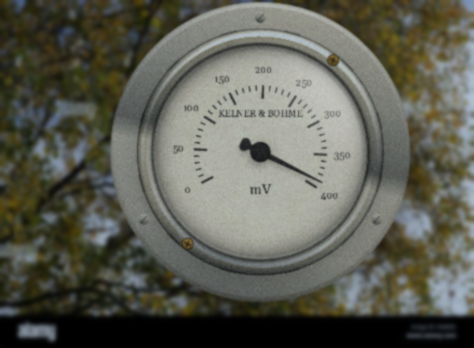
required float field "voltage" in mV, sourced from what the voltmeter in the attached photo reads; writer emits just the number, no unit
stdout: 390
